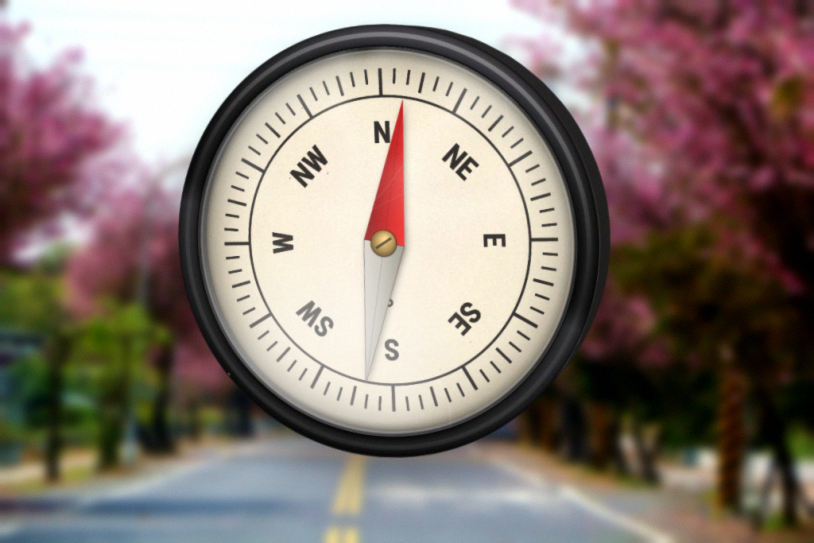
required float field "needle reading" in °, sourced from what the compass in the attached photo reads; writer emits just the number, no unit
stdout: 10
